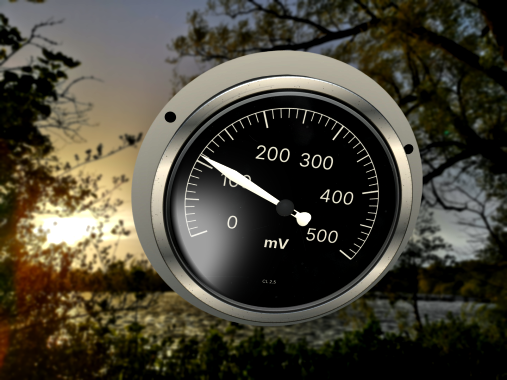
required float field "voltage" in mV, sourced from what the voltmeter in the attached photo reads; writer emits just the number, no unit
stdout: 110
